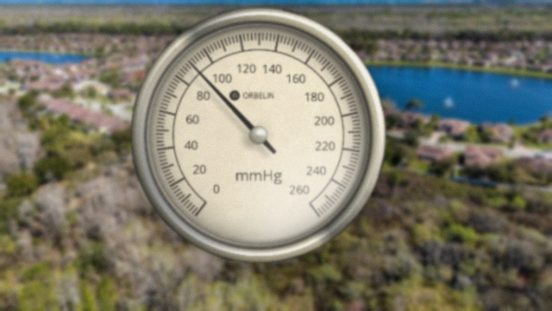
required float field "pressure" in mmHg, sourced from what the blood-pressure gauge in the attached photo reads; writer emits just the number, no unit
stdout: 90
